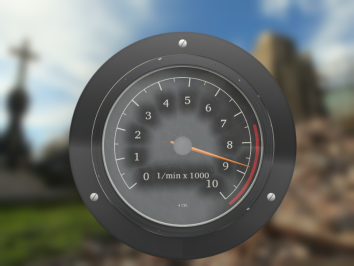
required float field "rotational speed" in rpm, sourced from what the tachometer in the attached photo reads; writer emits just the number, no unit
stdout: 8750
